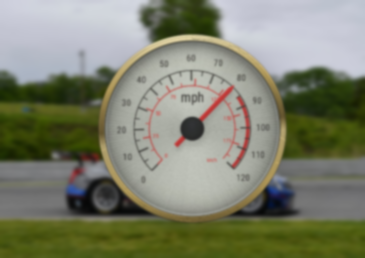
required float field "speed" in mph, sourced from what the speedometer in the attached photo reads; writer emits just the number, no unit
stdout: 80
